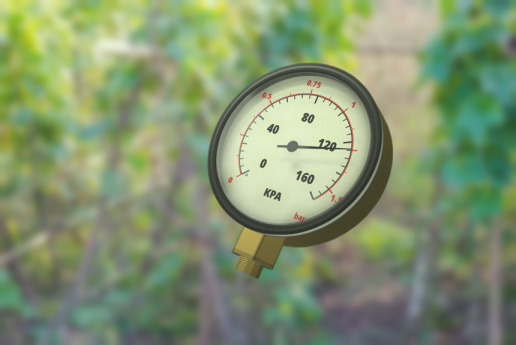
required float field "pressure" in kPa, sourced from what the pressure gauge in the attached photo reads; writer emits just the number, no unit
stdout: 125
